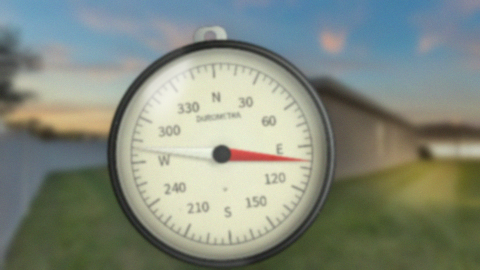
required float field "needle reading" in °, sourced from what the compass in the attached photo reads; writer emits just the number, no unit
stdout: 100
